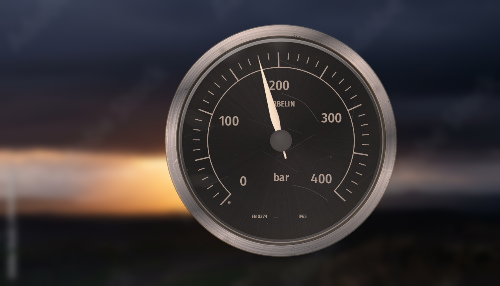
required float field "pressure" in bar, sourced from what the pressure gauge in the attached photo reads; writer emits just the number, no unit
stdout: 180
